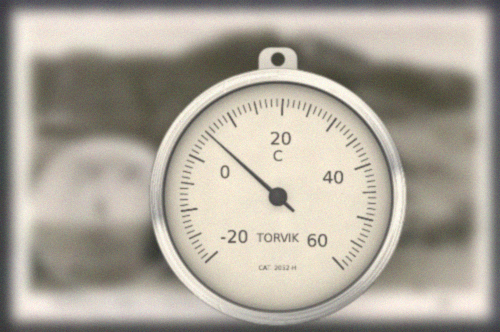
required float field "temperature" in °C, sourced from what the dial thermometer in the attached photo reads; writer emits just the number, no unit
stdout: 5
